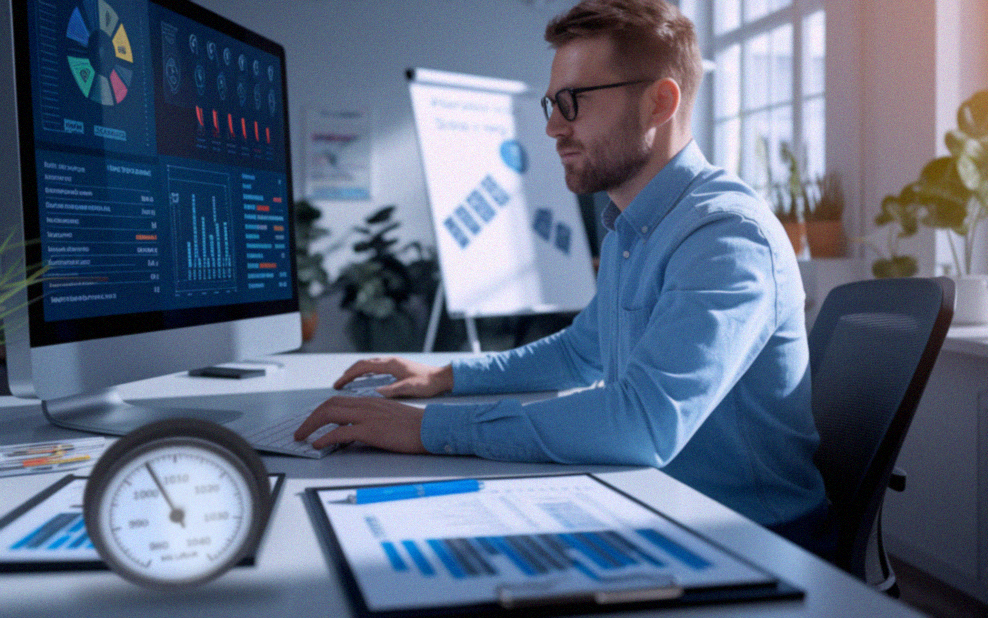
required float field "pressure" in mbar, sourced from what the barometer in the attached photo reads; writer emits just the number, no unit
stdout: 1005
